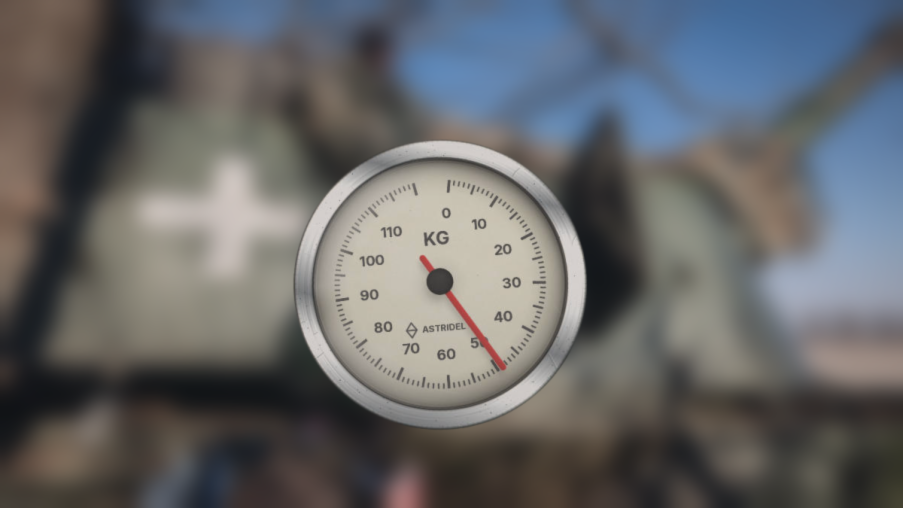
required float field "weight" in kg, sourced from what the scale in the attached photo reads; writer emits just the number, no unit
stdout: 49
